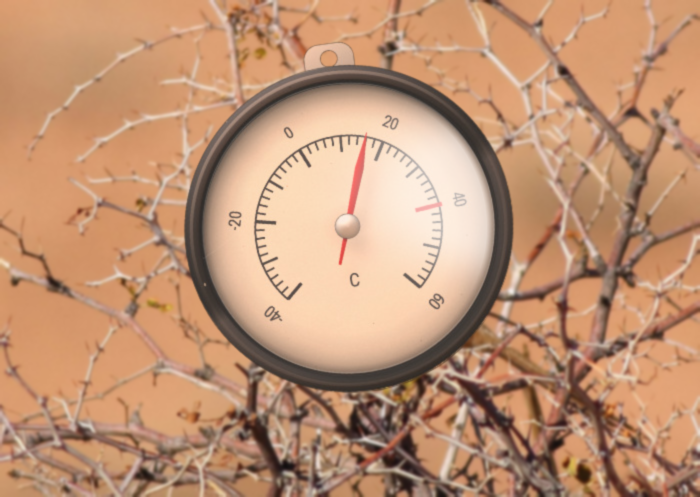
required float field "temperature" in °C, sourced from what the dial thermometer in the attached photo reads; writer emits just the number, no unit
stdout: 16
